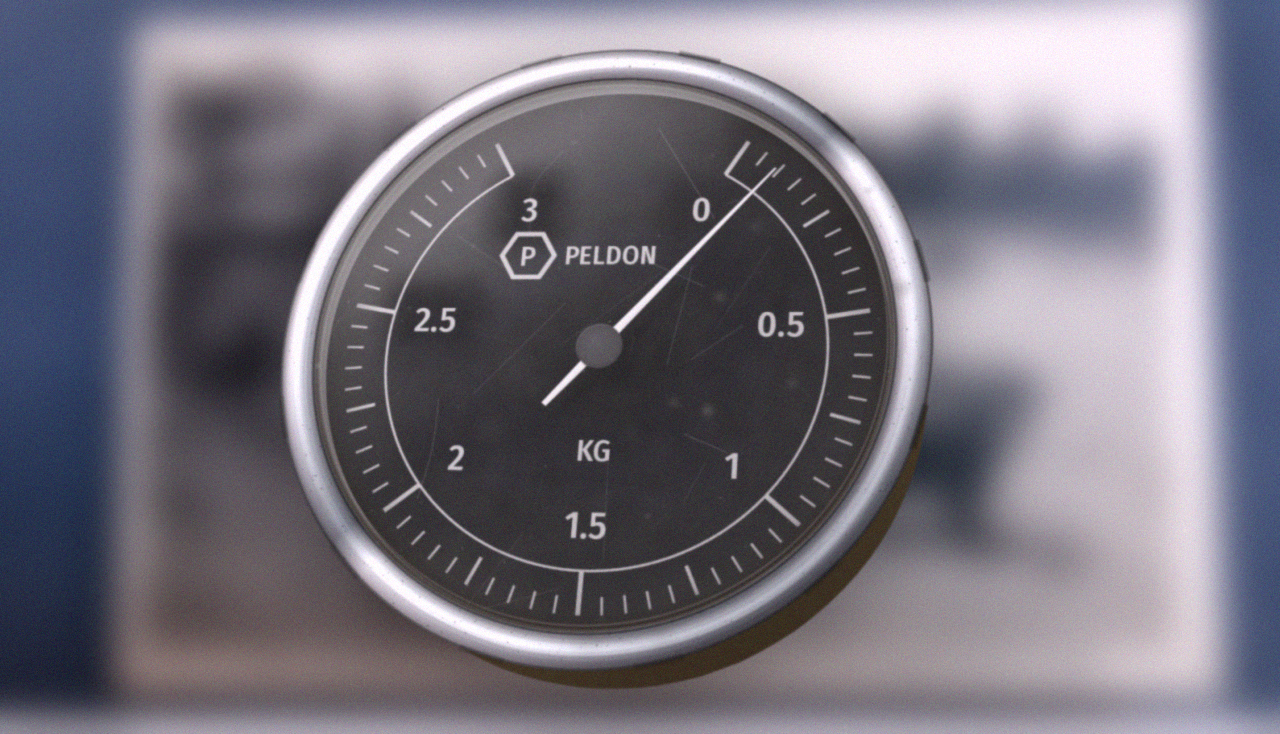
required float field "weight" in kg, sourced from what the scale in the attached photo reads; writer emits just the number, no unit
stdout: 0.1
